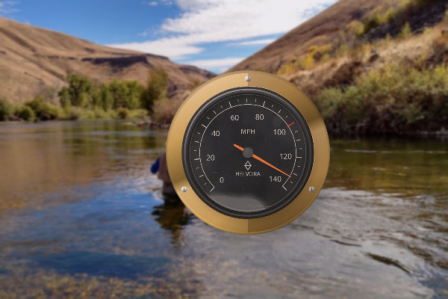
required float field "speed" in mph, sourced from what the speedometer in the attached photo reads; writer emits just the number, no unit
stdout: 132.5
